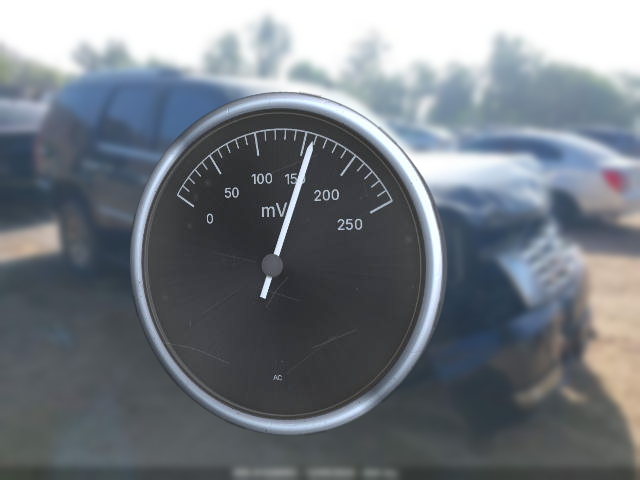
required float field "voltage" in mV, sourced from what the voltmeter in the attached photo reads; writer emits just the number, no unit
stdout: 160
